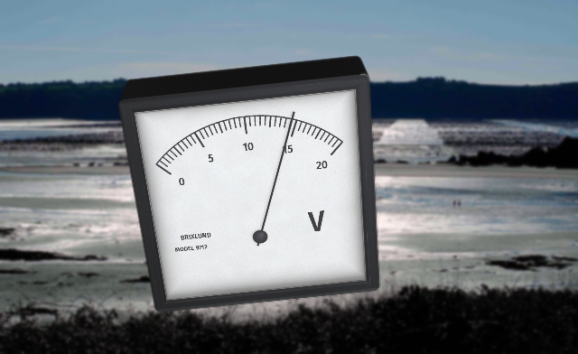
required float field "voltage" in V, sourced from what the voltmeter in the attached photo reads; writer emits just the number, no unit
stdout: 14.5
